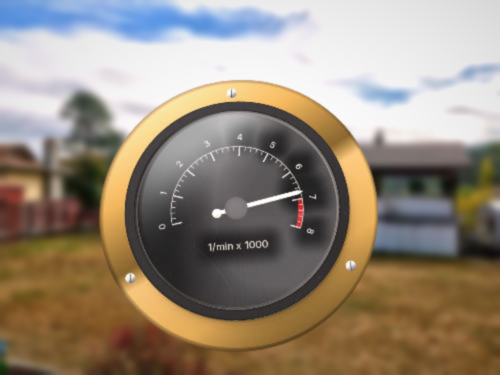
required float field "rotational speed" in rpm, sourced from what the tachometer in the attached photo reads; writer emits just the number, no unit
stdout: 6800
